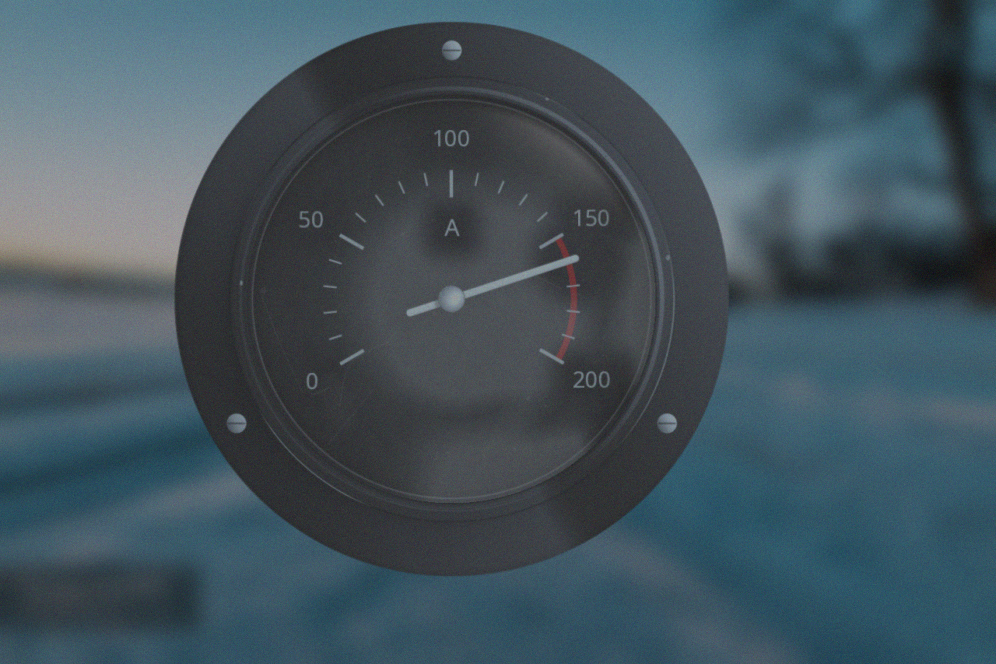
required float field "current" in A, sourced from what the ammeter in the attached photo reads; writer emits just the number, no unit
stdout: 160
